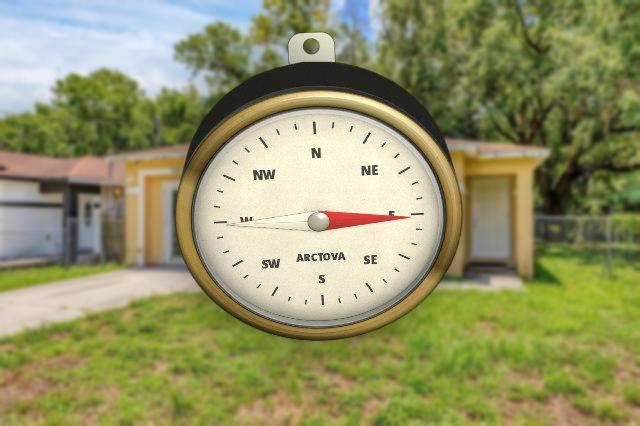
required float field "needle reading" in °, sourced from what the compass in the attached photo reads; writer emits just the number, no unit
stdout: 90
